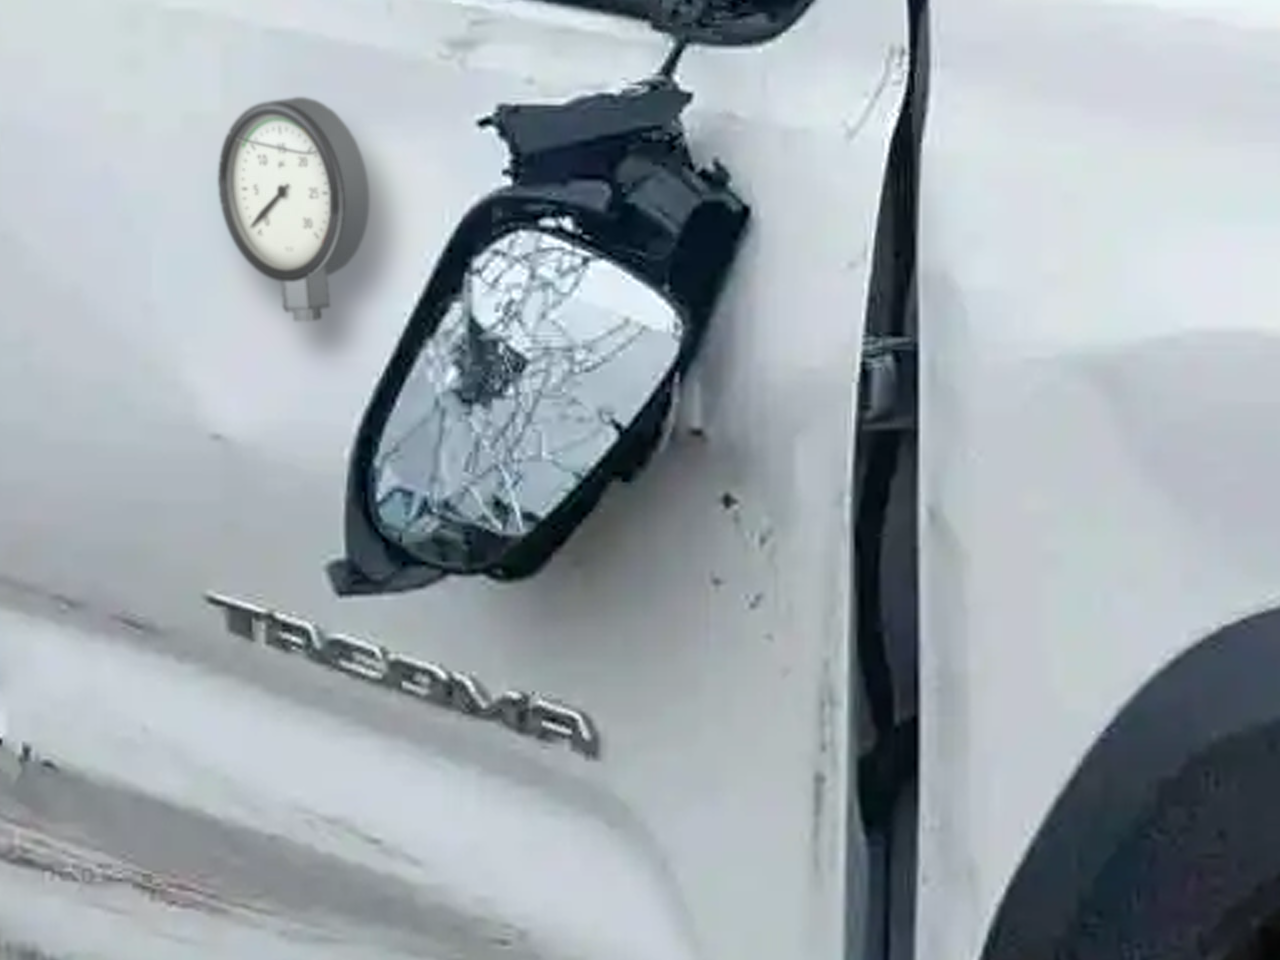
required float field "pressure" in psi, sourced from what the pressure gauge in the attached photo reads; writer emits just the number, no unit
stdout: 1
